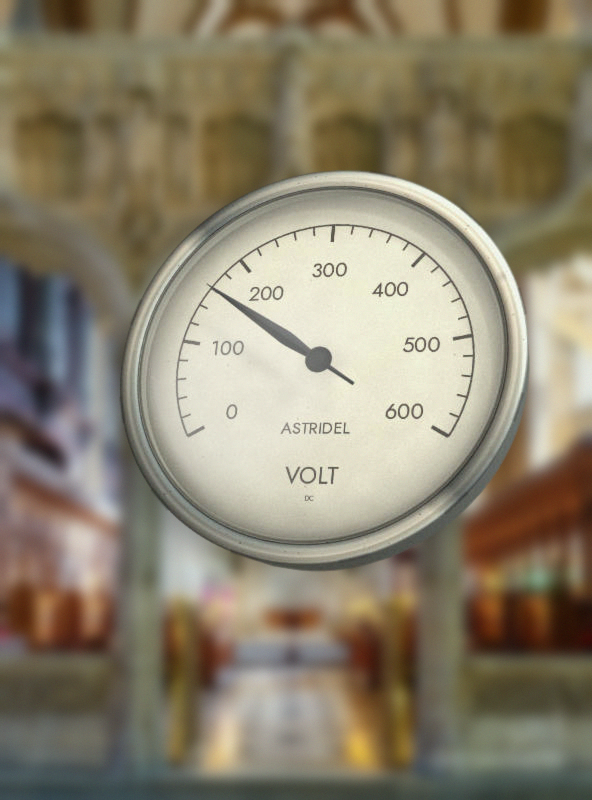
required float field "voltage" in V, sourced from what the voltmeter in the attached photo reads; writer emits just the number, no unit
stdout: 160
